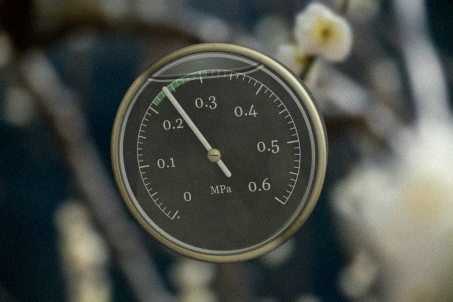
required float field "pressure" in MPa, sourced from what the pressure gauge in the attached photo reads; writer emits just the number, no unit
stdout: 0.24
